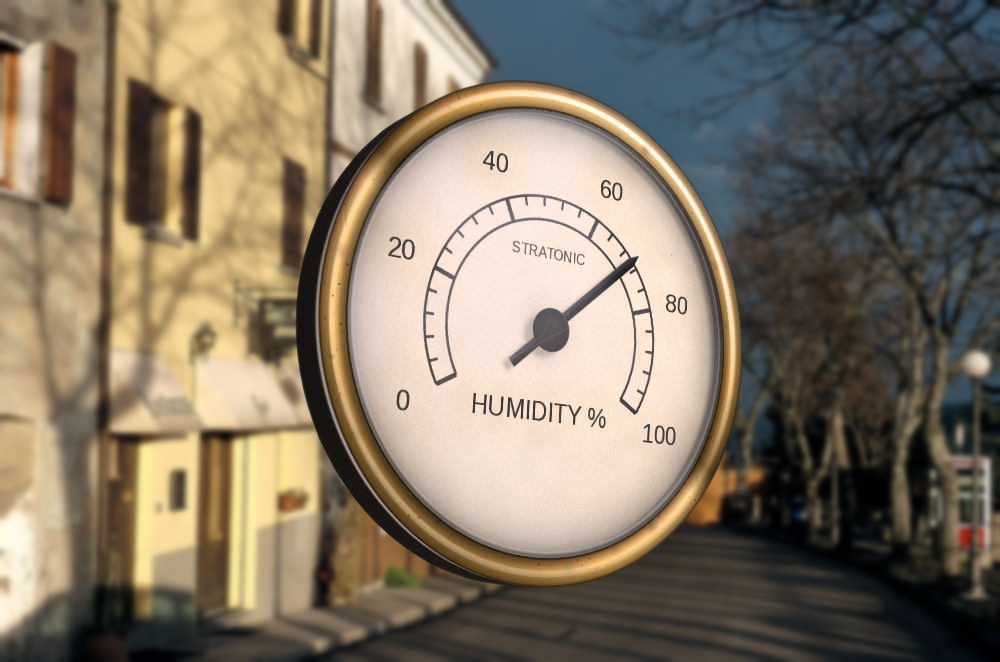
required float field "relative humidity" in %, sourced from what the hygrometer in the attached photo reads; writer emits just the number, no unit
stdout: 70
